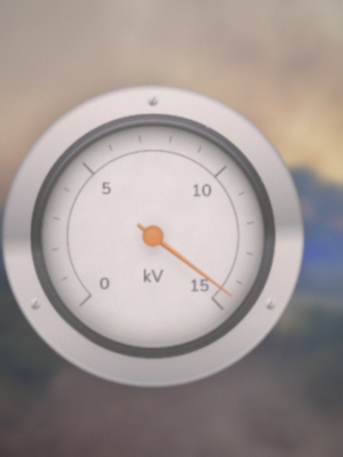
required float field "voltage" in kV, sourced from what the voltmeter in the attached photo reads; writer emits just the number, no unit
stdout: 14.5
